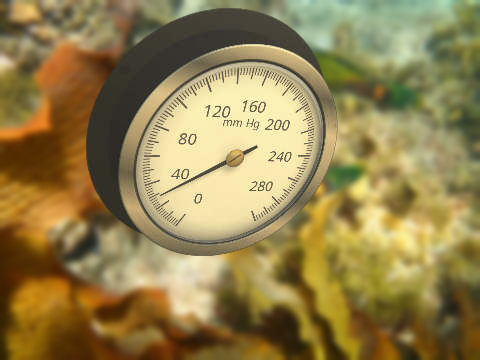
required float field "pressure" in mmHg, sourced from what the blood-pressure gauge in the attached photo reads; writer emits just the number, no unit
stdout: 30
